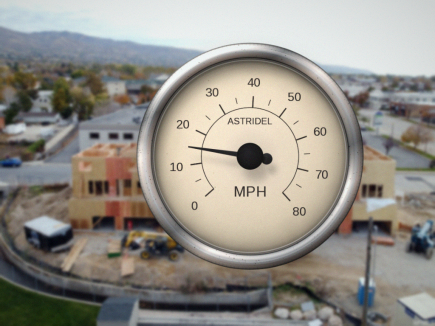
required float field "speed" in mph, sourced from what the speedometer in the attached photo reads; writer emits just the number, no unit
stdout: 15
